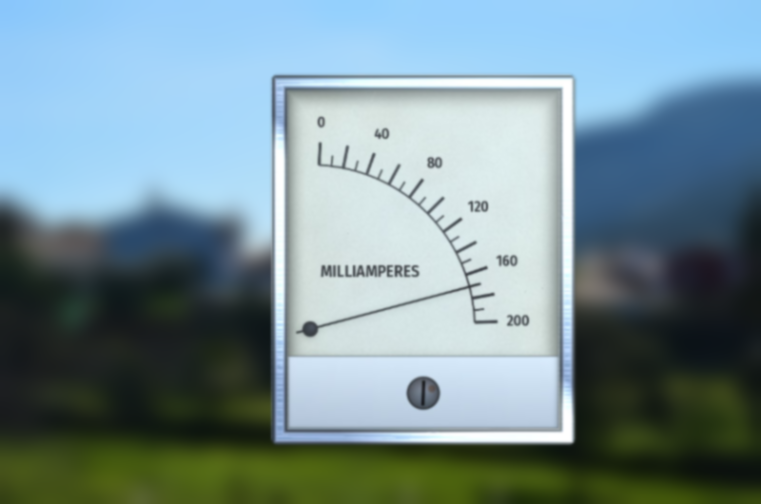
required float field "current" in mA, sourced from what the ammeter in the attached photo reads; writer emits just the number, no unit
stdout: 170
